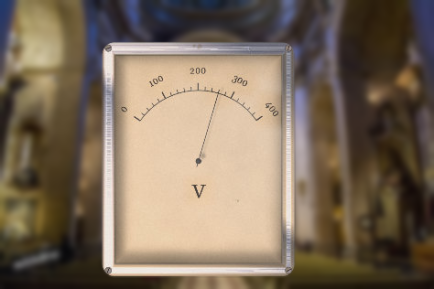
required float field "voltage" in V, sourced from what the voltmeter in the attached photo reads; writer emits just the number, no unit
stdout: 260
